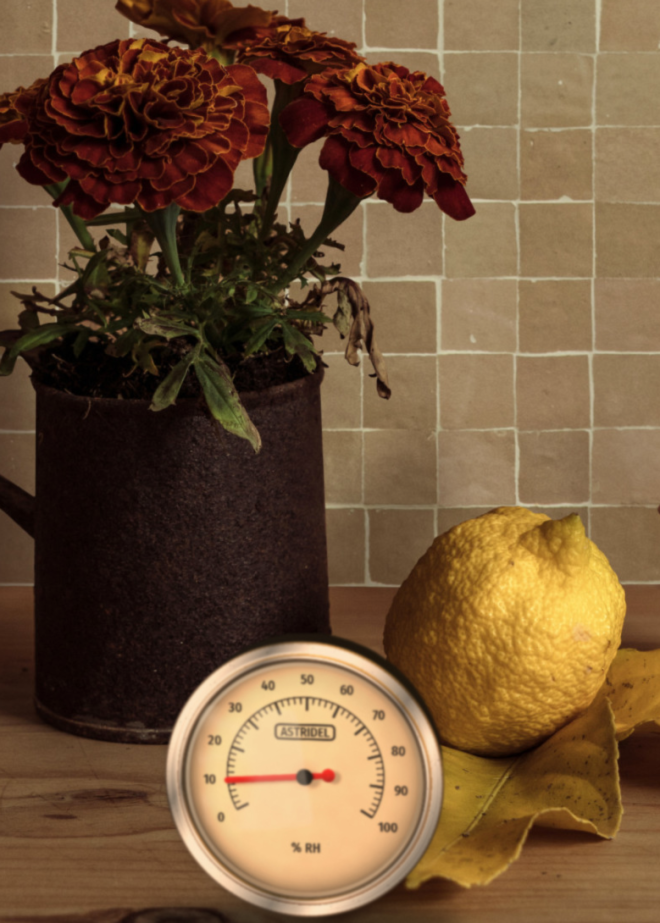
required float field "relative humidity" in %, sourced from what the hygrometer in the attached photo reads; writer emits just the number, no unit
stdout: 10
